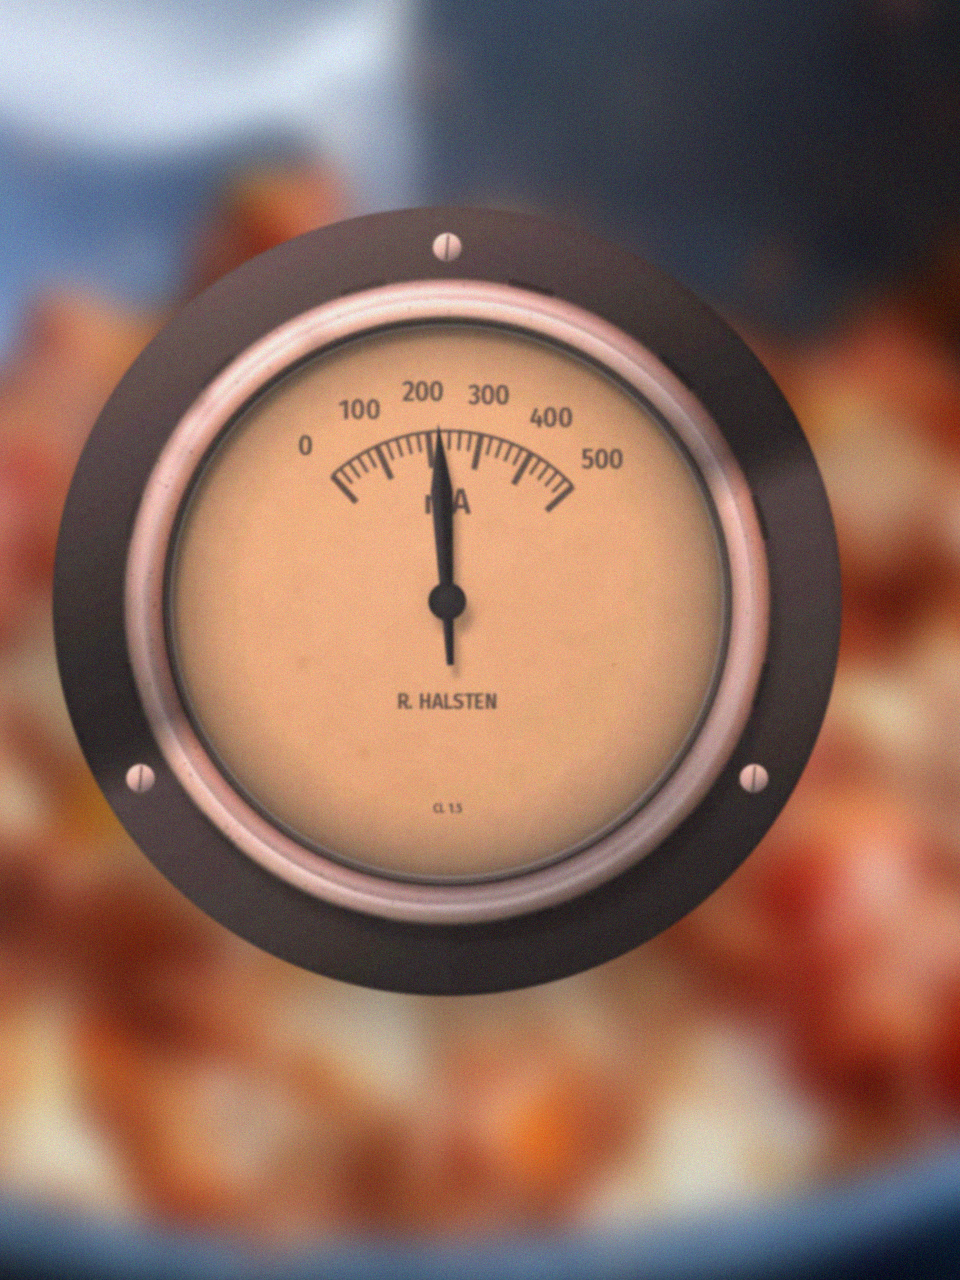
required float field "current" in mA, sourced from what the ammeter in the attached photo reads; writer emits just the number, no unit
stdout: 220
